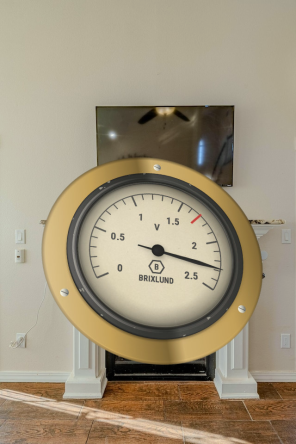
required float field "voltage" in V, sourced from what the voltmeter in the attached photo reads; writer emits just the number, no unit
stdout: 2.3
